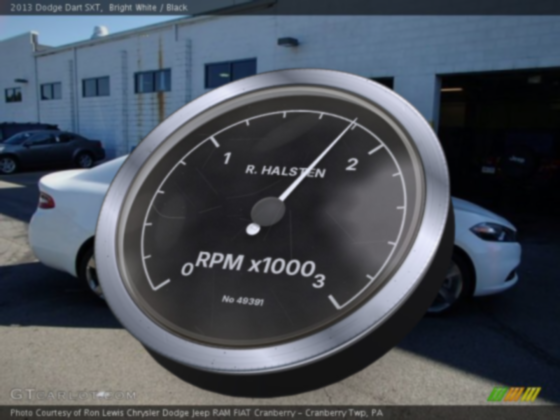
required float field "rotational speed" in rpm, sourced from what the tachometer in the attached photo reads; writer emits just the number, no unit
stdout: 1800
